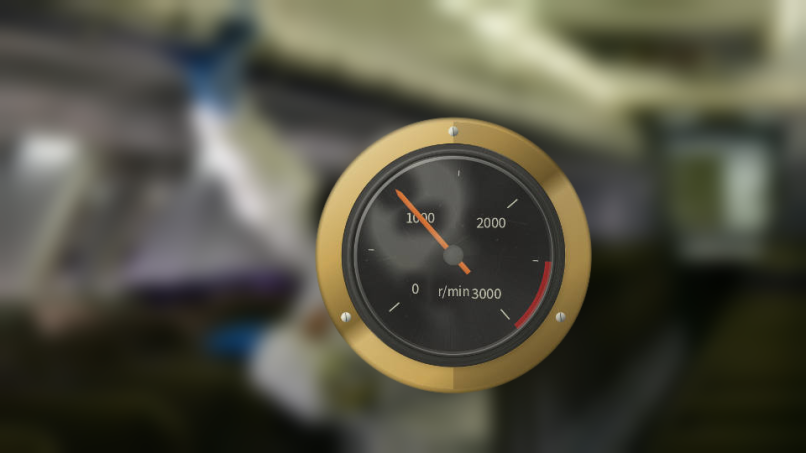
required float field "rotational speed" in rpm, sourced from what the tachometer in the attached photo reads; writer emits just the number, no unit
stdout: 1000
